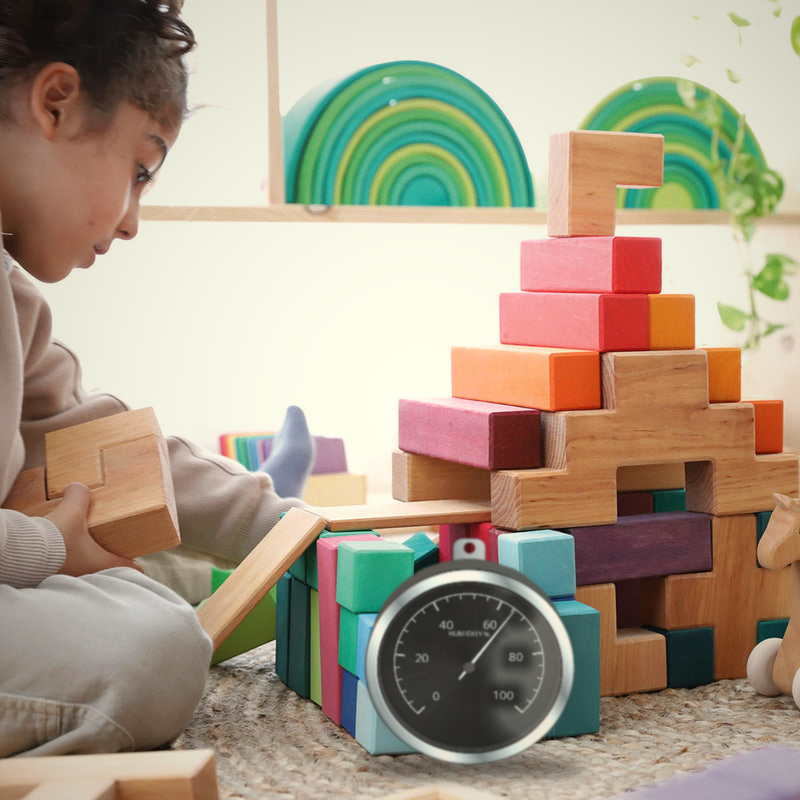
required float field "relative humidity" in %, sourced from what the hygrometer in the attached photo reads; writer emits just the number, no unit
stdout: 64
